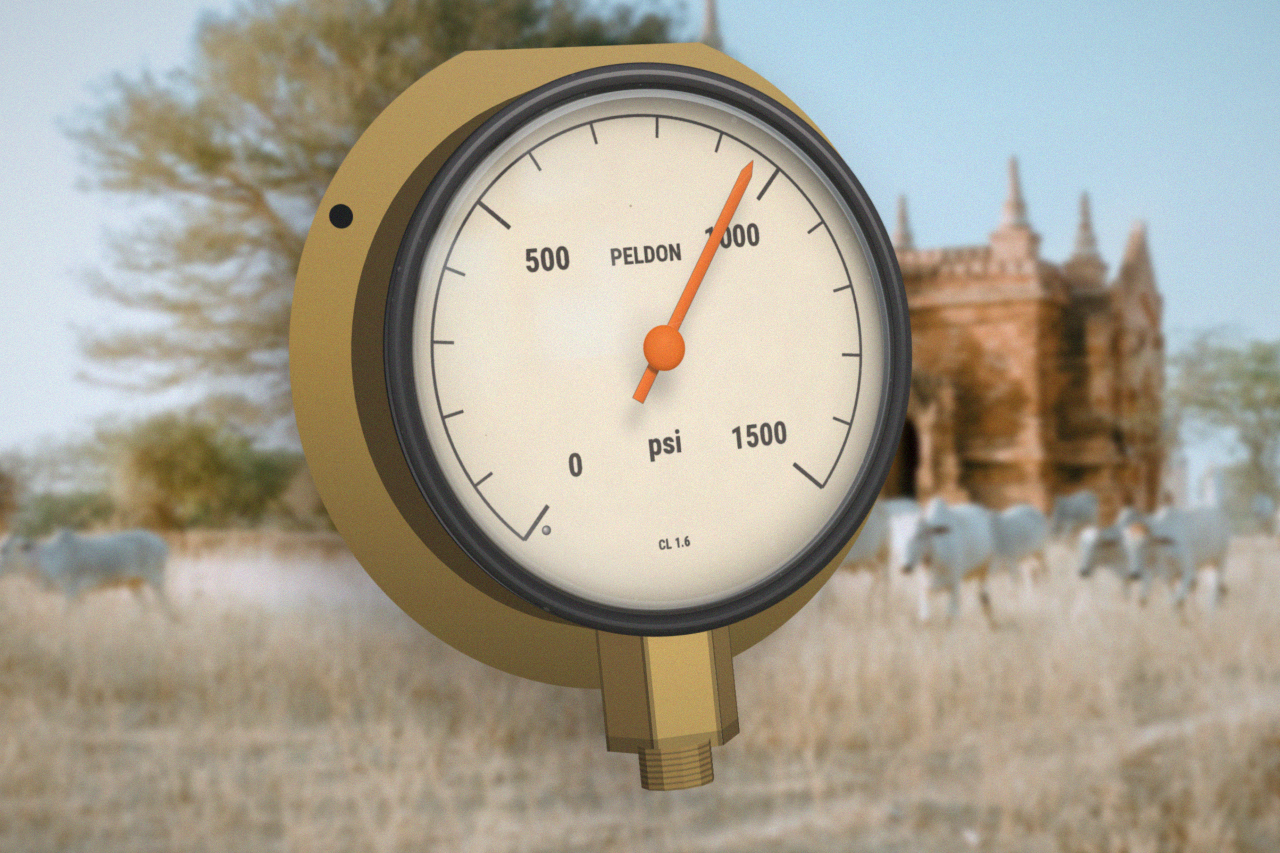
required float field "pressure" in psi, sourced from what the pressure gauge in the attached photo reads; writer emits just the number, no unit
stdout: 950
